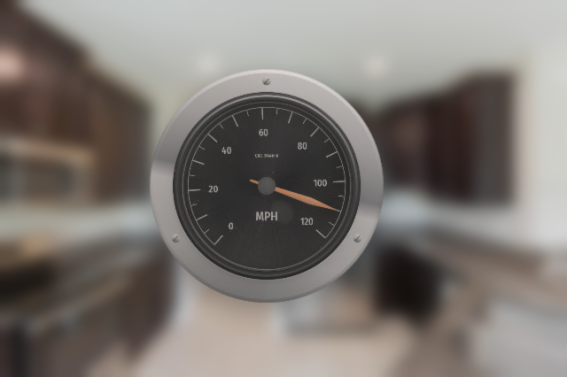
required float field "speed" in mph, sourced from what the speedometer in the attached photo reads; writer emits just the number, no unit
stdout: 110
